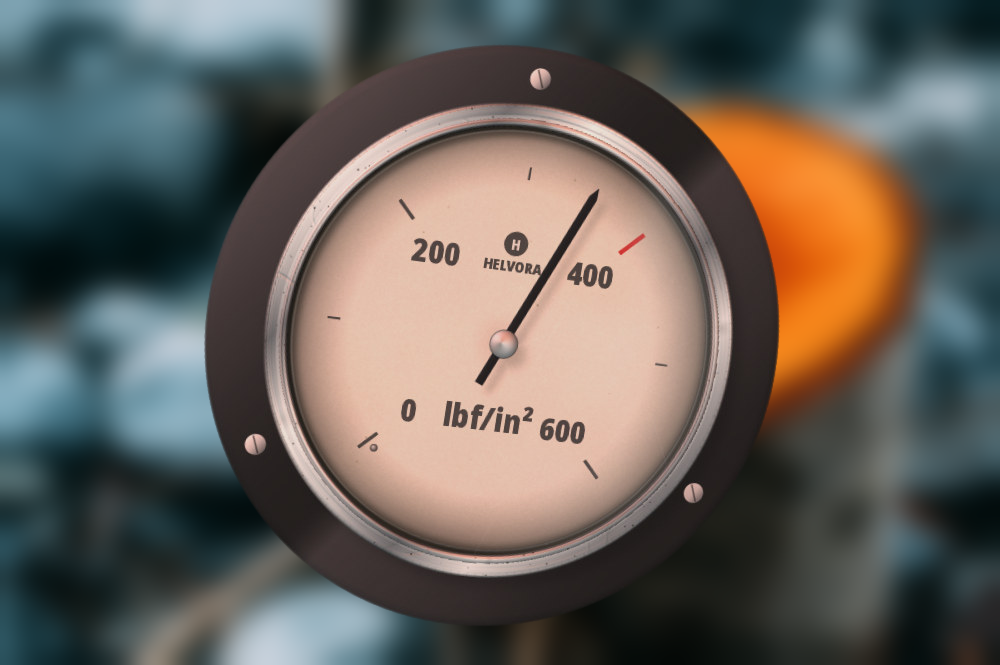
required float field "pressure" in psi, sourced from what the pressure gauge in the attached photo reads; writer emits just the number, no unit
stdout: 350
